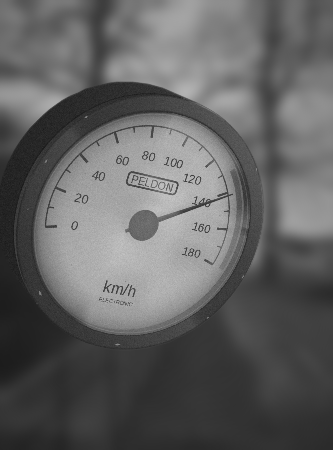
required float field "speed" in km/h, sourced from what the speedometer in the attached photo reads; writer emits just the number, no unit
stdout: 140
